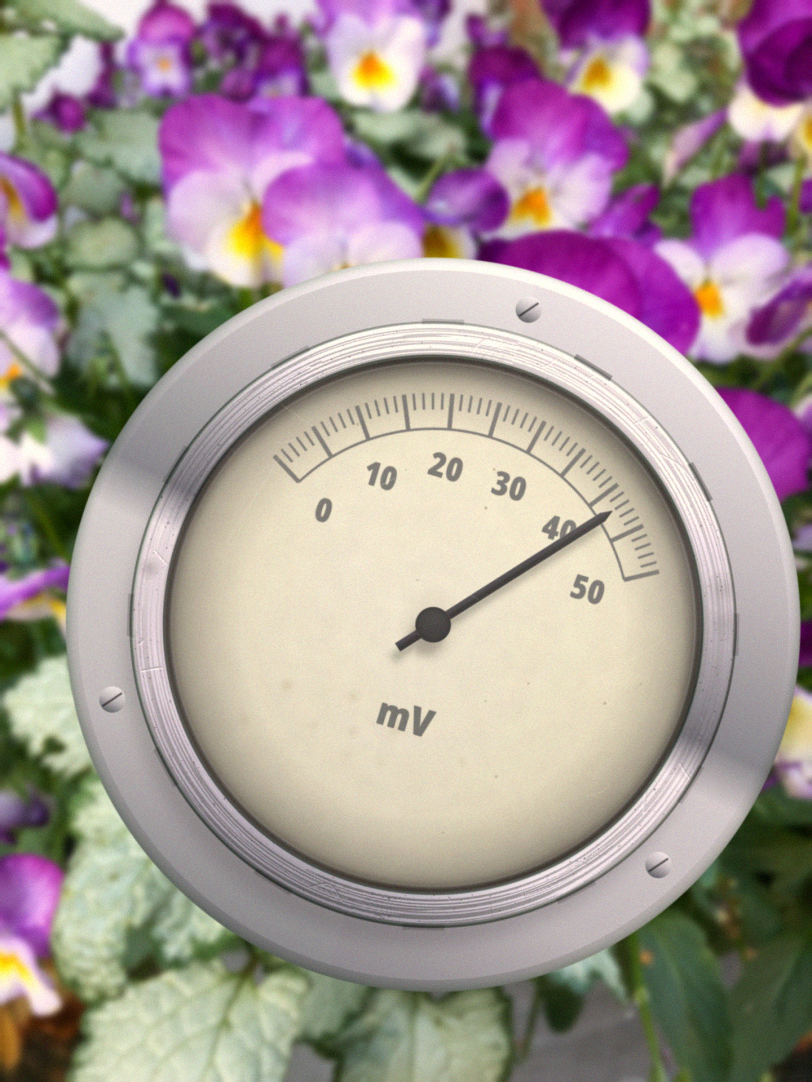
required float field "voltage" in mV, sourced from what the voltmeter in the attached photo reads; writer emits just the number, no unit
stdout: 42
